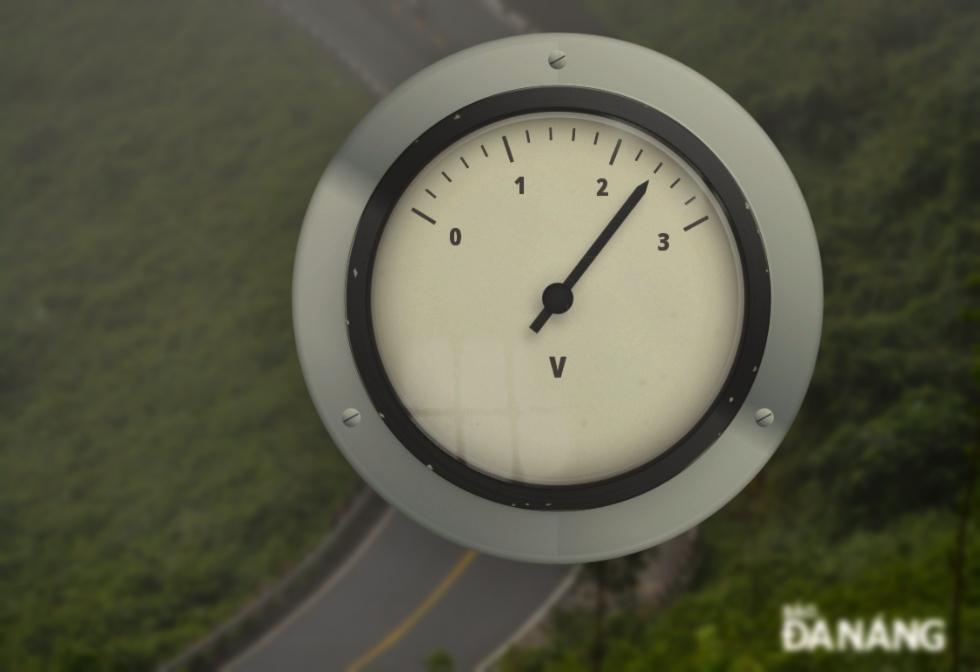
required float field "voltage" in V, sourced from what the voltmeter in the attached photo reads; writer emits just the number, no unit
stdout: 2.4
